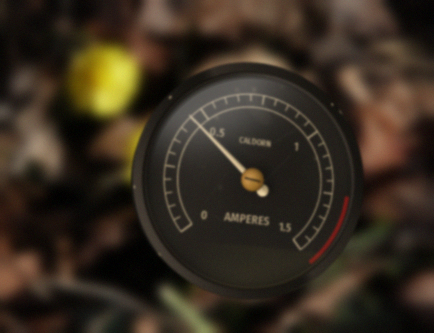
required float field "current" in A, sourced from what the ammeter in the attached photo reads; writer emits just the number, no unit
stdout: 0.45
